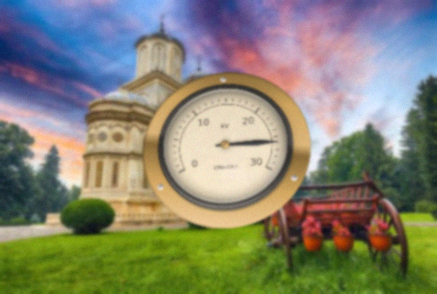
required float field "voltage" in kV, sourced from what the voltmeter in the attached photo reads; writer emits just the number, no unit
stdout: 26
